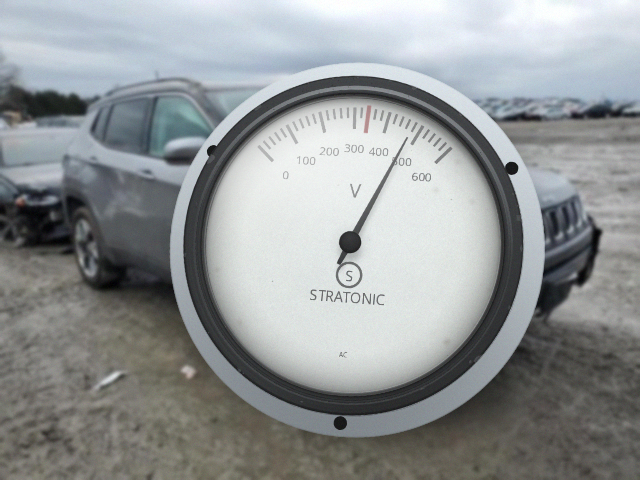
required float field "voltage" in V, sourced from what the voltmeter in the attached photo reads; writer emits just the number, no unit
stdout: 480
